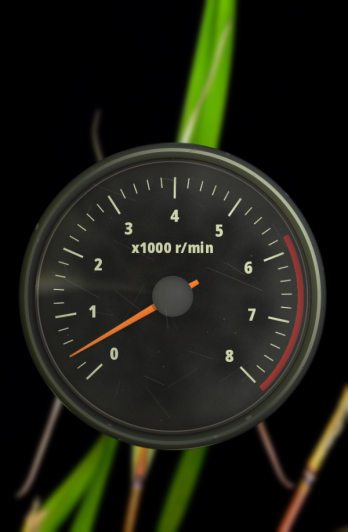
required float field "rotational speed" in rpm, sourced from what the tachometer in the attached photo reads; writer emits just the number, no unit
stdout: 400
